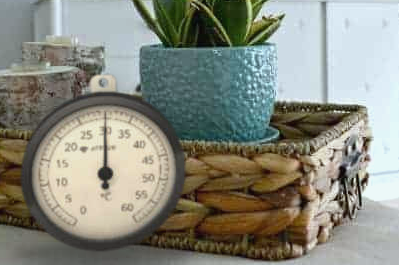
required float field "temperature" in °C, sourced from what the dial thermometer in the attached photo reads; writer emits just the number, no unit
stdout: 30
